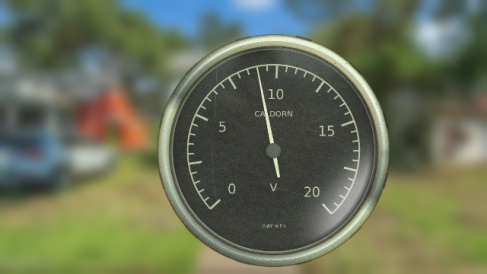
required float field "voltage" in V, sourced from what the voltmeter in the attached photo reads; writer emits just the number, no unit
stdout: 9
